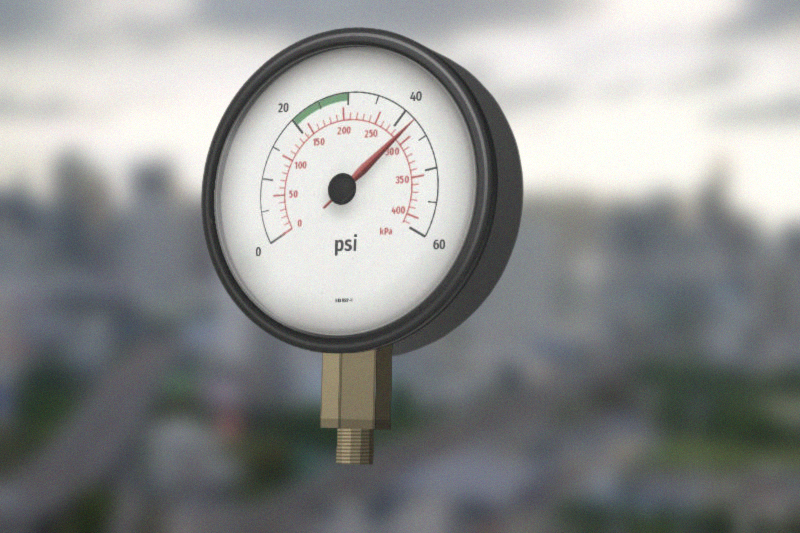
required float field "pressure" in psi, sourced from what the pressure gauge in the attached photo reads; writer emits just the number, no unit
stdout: 42.5
